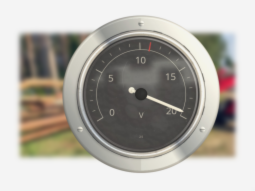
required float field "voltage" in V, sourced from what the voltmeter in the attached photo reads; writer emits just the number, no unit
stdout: 19.5
